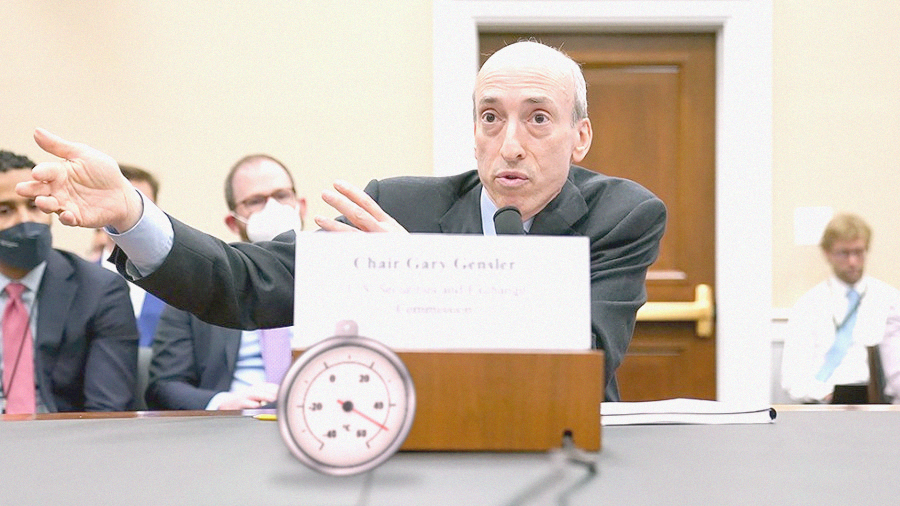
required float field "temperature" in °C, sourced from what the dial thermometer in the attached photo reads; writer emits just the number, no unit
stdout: 50
